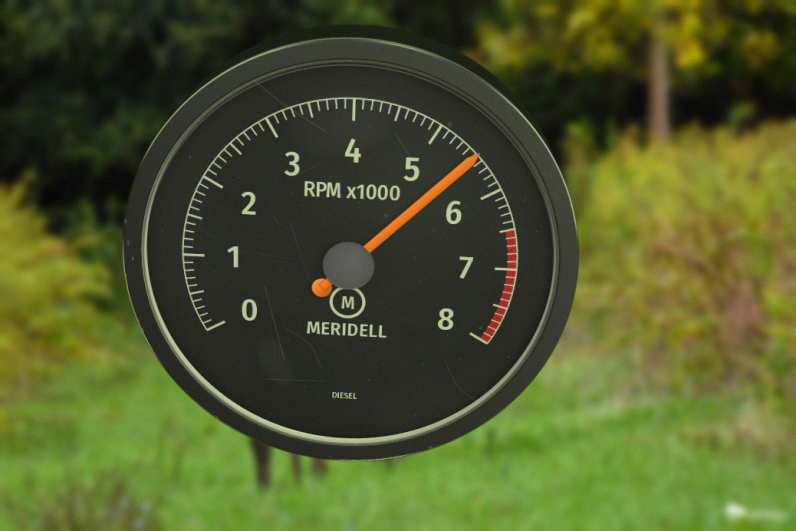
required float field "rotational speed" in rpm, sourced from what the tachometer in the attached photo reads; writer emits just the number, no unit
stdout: 5500
